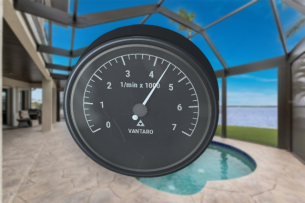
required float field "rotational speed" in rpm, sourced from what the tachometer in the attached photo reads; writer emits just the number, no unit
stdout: 4400
